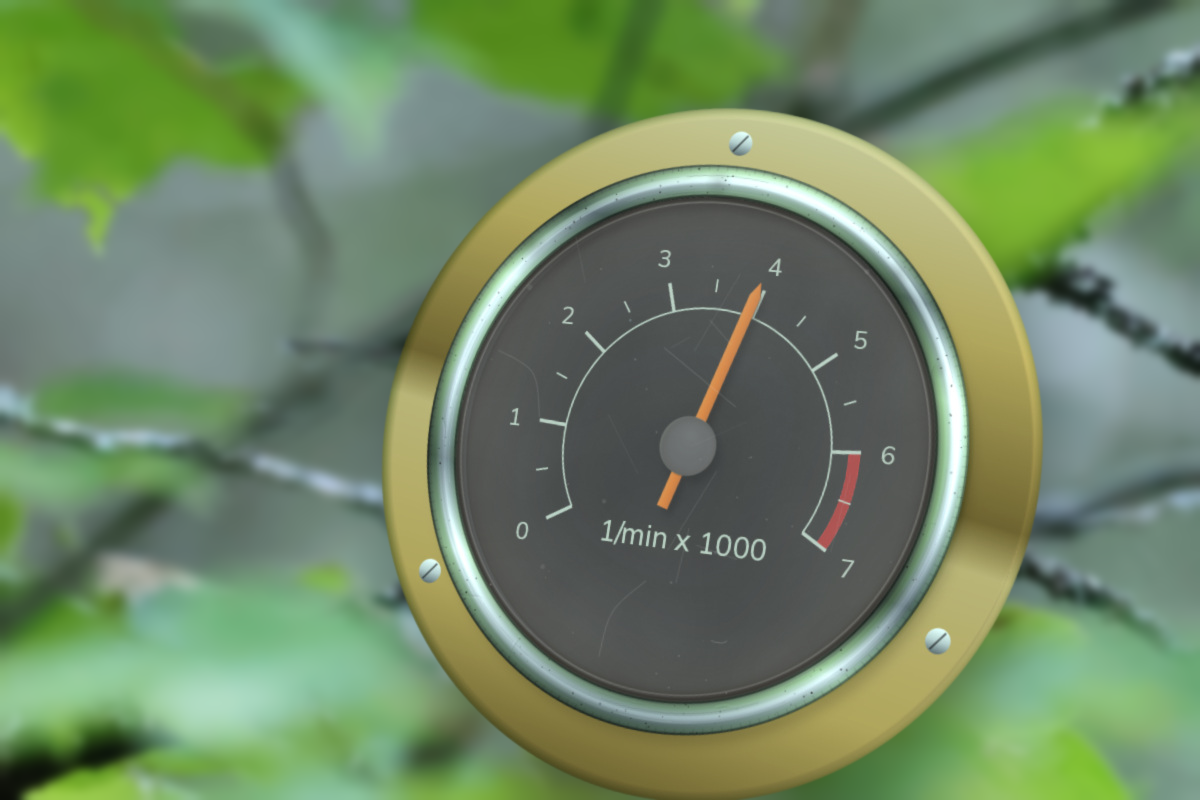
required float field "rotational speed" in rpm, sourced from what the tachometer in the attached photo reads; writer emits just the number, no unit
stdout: 4000
